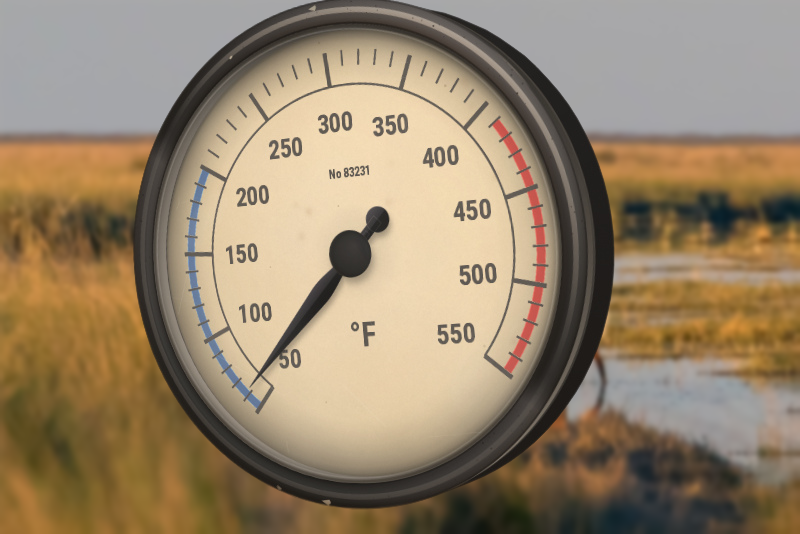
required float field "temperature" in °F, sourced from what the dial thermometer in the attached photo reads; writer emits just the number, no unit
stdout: 60
